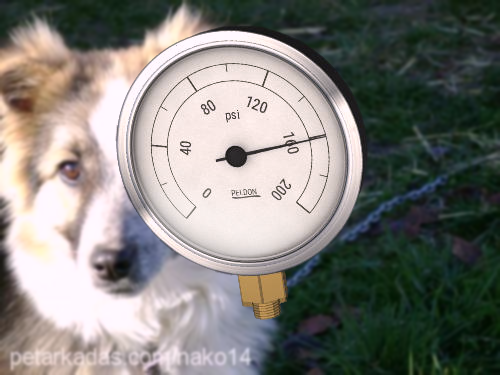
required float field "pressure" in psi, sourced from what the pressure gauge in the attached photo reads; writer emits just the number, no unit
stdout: 160
